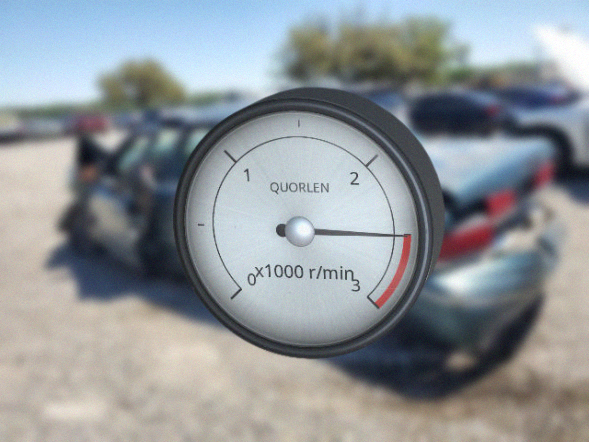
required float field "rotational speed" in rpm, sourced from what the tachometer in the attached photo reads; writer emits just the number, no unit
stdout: 2500
